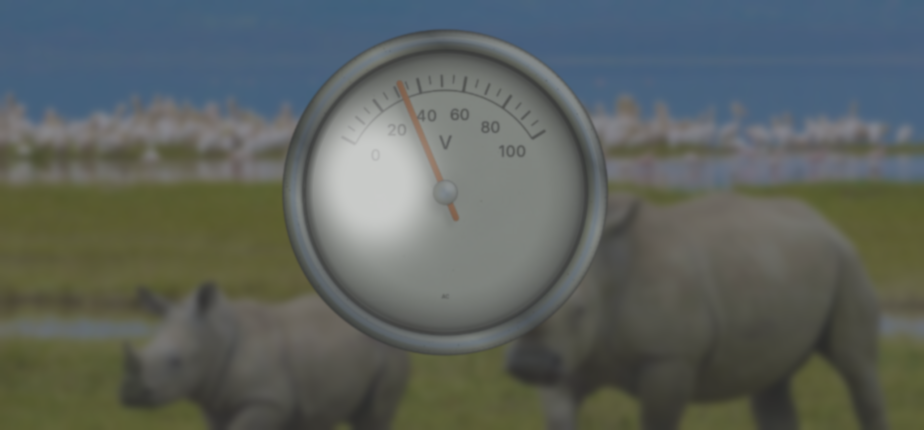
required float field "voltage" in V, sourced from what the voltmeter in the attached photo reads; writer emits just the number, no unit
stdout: 32.5
